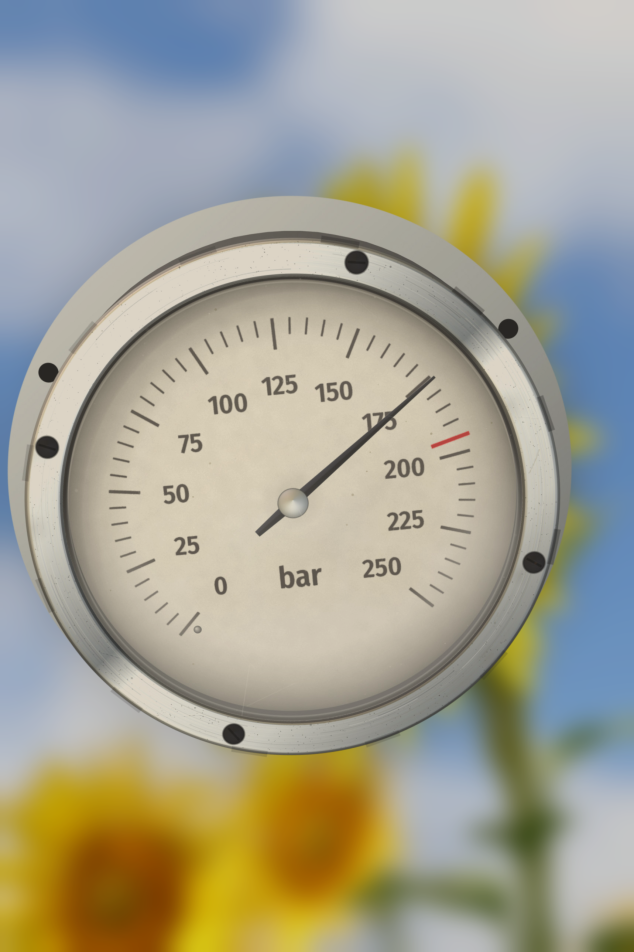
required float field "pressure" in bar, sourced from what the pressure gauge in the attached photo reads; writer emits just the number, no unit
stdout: 175
